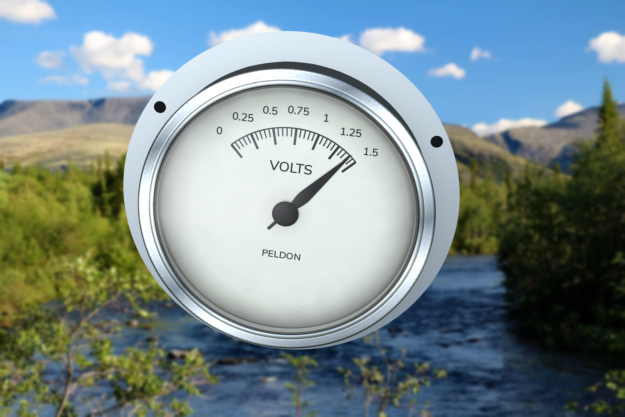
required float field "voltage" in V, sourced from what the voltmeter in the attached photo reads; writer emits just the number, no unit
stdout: 1.4
